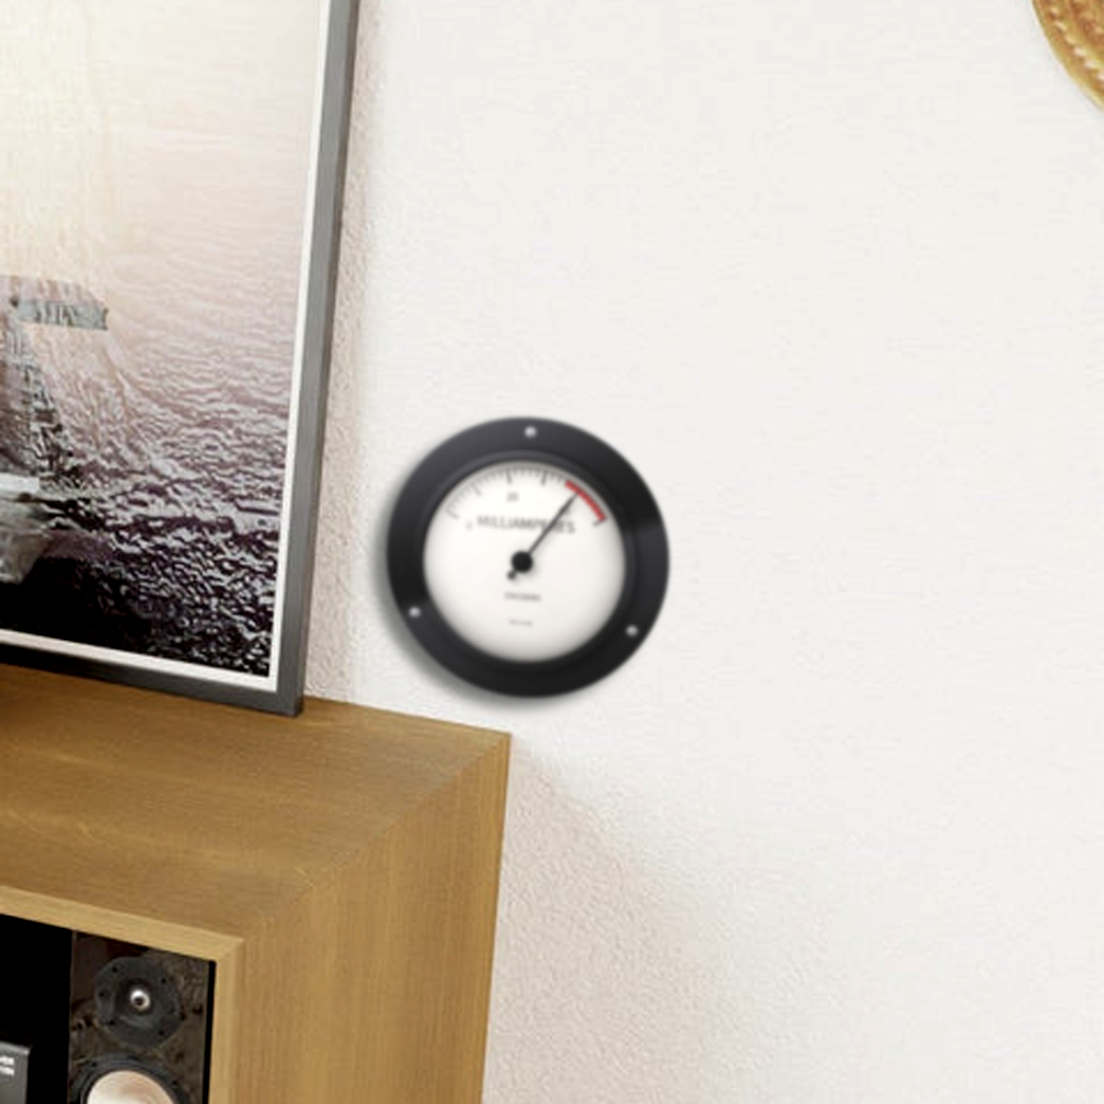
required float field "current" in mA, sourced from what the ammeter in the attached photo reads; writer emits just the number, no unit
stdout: 40
